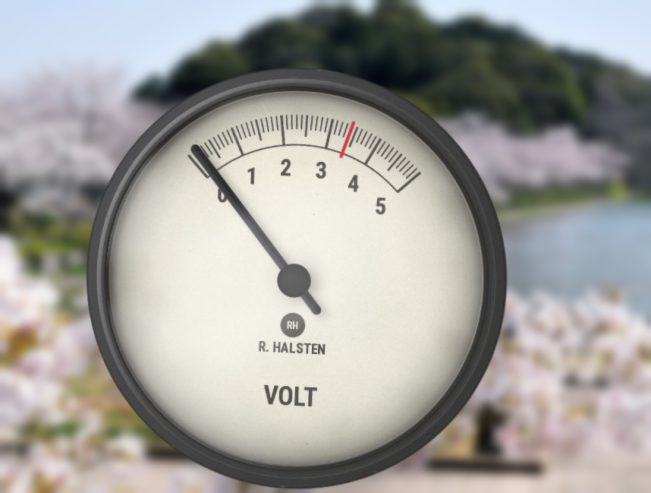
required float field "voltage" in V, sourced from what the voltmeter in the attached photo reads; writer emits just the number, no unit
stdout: 0.2
